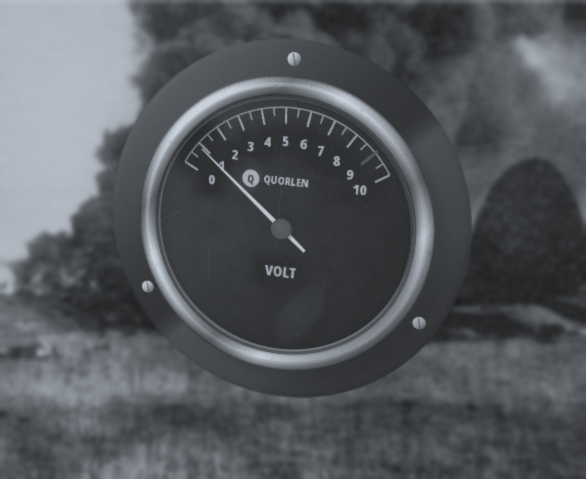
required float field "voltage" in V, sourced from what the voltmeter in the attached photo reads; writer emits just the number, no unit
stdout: 1
